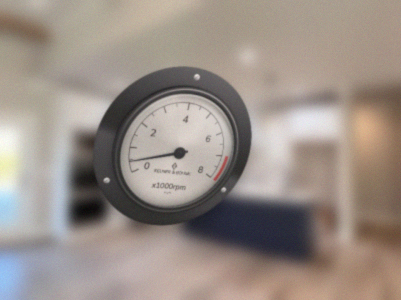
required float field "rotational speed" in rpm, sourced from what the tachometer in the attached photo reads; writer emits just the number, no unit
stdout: 500
